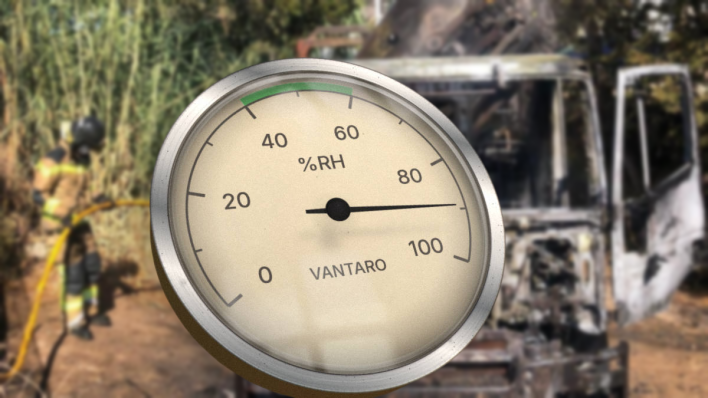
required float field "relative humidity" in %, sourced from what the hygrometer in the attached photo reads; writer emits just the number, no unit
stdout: 90
